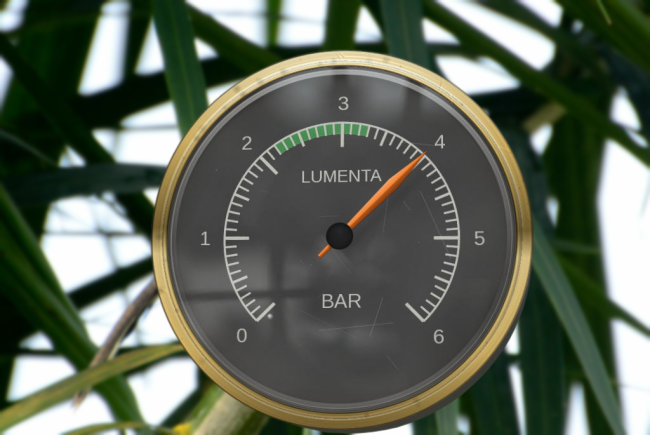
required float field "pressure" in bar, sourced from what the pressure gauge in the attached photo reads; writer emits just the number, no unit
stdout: 4
